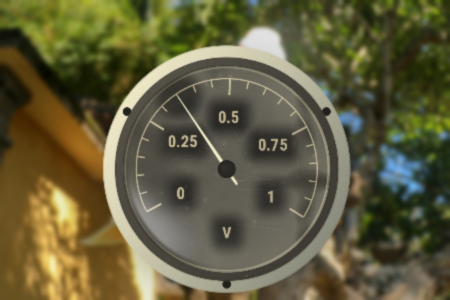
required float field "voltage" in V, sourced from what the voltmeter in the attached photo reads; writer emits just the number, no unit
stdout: 0.35
